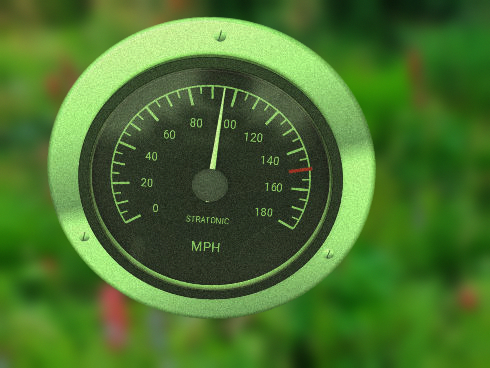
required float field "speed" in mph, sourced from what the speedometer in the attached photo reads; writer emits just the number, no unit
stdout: 95
